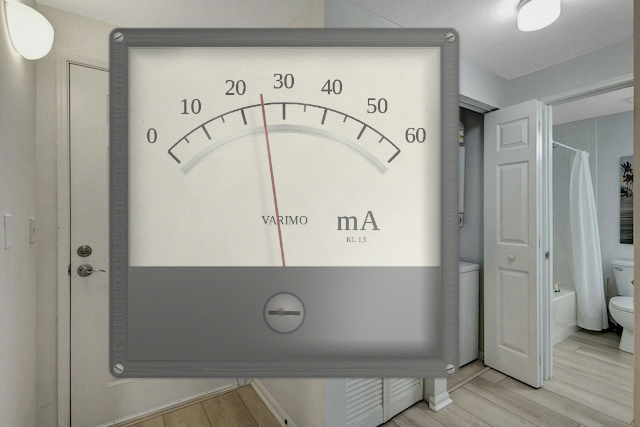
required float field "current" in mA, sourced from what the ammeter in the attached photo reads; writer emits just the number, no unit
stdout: 25
